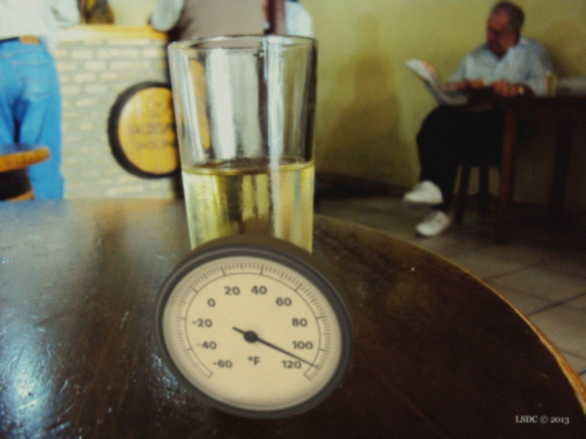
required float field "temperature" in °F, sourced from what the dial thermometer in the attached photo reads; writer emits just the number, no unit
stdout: 110
